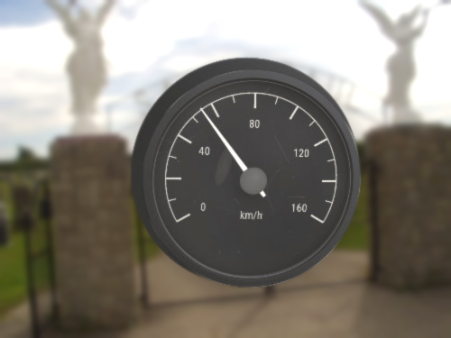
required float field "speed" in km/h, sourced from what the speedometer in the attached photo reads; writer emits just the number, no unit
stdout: 55
